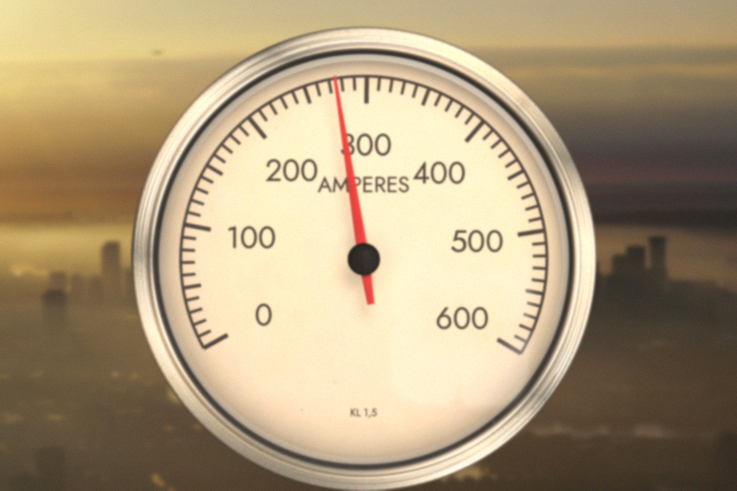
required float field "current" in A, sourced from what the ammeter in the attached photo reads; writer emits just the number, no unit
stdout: 275
